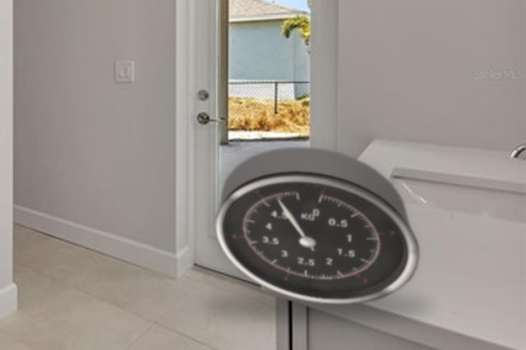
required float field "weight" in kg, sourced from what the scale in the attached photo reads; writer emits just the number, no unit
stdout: 4.75
